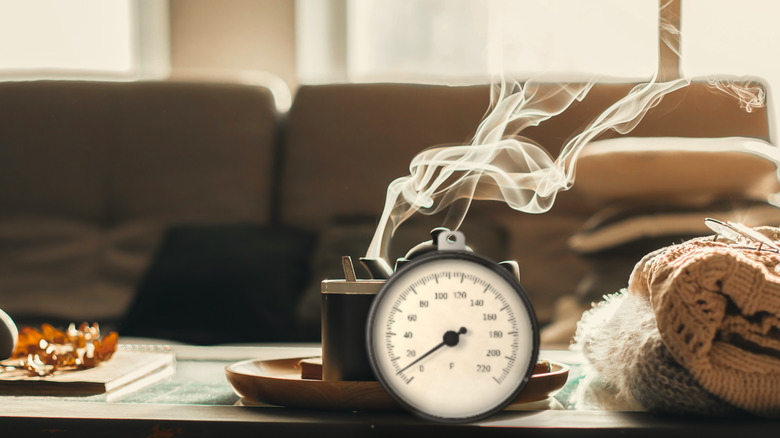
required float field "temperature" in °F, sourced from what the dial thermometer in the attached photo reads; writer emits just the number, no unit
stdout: 10
